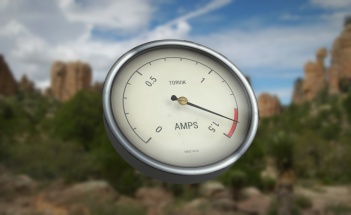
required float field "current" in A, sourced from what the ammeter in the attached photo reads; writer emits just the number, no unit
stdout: 1.4
